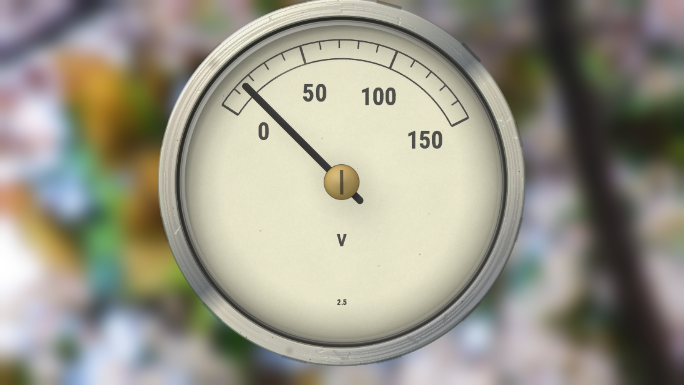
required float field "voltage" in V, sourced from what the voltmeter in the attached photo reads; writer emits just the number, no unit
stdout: 15
